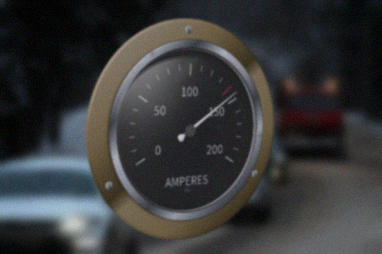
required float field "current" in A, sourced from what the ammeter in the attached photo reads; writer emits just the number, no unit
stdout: 145
